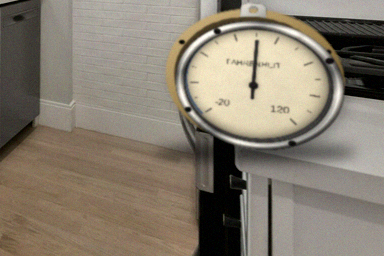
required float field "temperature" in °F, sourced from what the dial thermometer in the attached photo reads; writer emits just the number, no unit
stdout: 50
